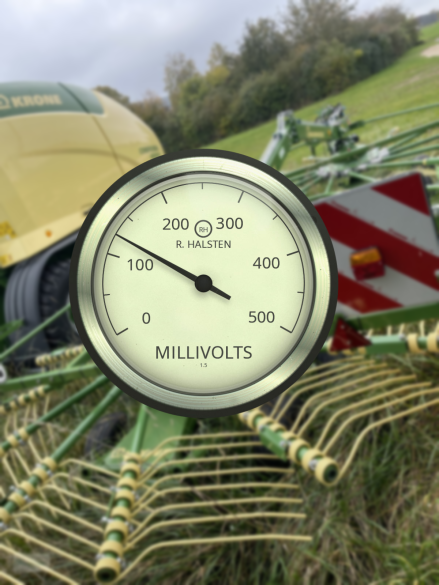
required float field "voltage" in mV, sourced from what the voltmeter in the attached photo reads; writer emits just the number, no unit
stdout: 125
